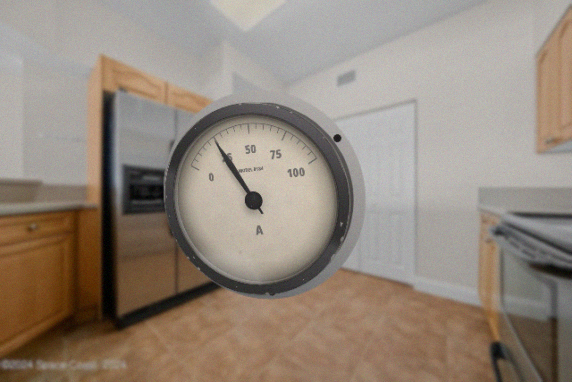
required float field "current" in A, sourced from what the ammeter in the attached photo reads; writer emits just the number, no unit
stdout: 25
